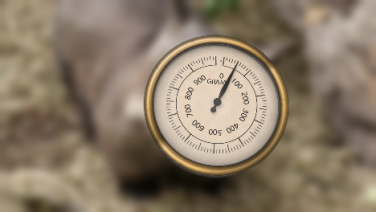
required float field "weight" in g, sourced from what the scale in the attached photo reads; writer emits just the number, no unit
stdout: 50
